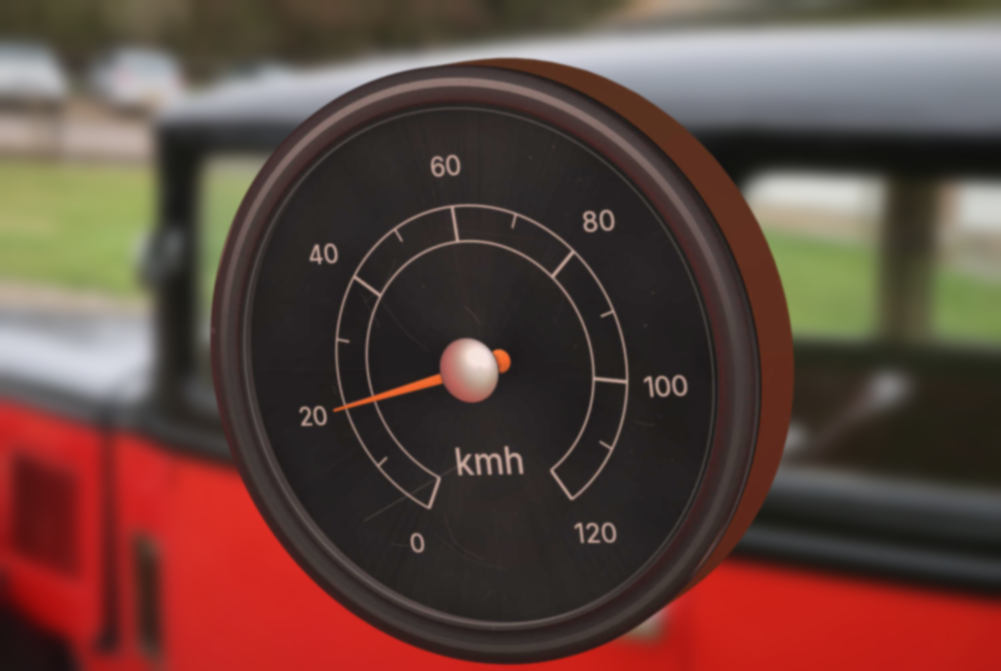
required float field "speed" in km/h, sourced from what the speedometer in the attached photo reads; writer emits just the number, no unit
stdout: 20
